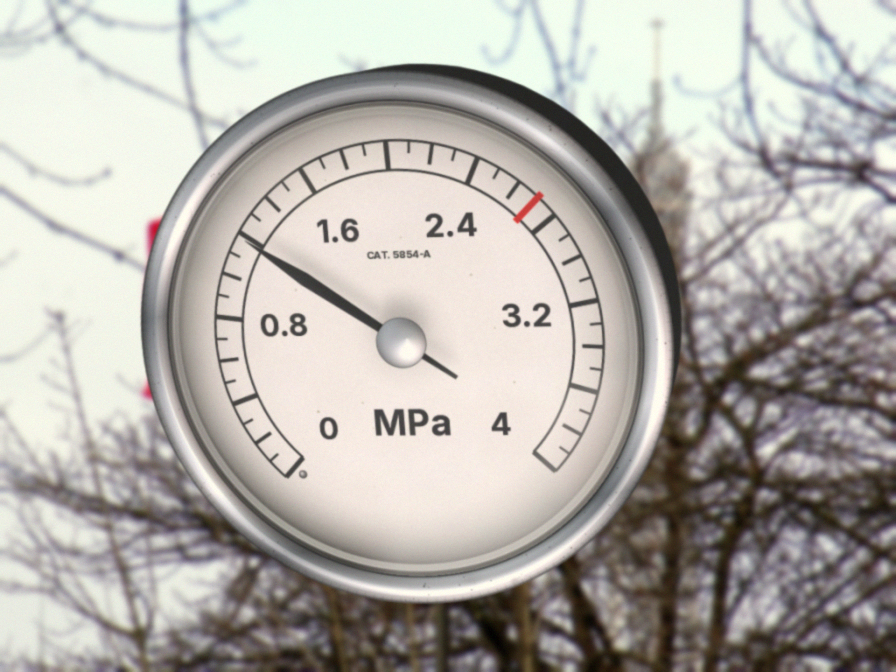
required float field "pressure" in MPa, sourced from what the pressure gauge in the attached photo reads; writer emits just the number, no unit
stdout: 1.2
